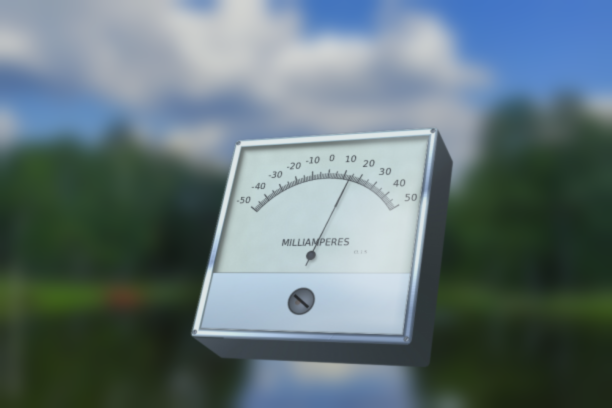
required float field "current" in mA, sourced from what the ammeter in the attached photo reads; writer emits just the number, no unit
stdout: 15
